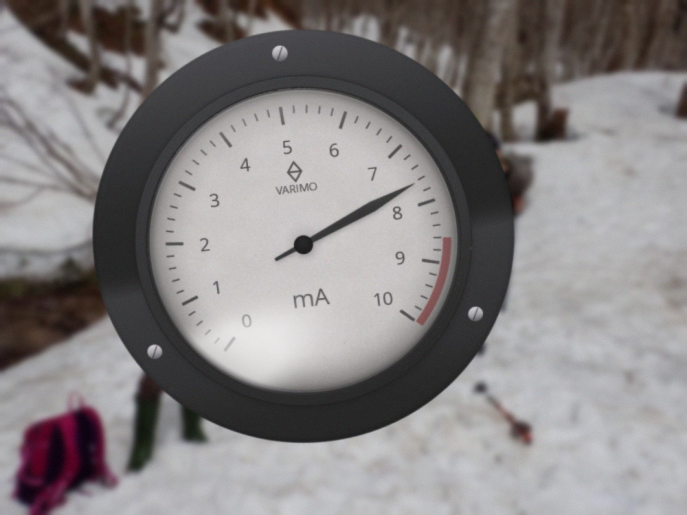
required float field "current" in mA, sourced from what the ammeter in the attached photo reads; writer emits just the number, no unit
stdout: 7.6
